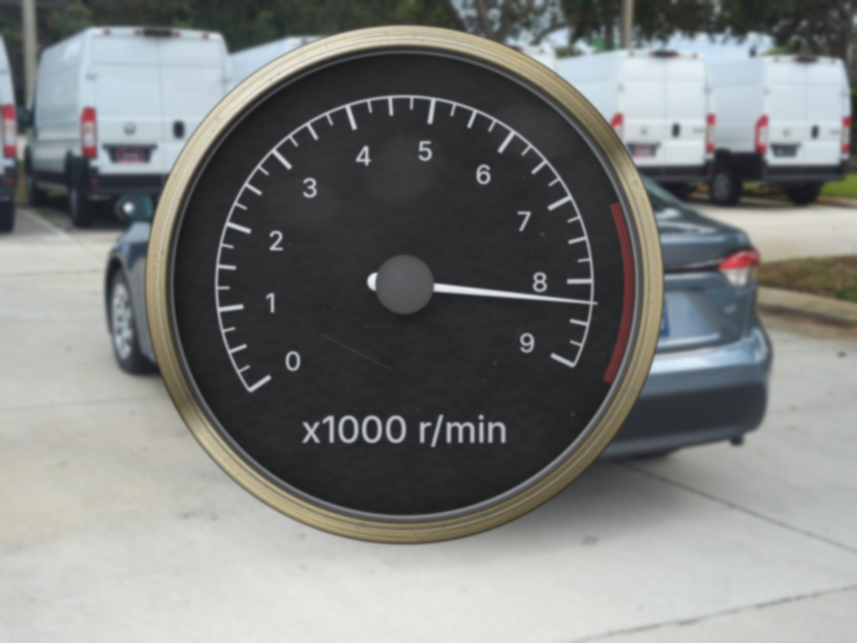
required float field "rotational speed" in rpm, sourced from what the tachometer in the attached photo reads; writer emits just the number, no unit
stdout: 8250
